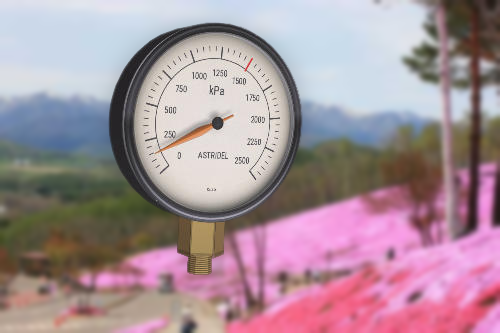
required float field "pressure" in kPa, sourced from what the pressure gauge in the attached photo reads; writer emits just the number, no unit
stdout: 150
